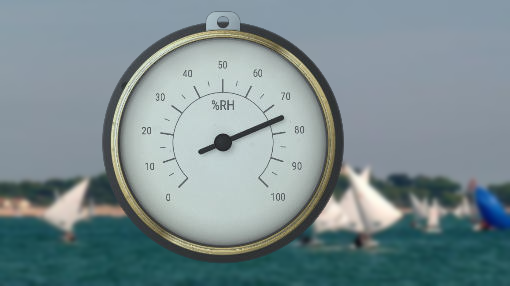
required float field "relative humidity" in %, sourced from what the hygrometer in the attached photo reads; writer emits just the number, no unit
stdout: 75
